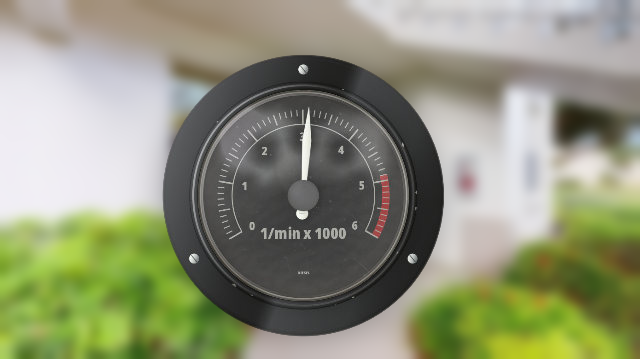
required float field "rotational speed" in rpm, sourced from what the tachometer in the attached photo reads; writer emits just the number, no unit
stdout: 3100
